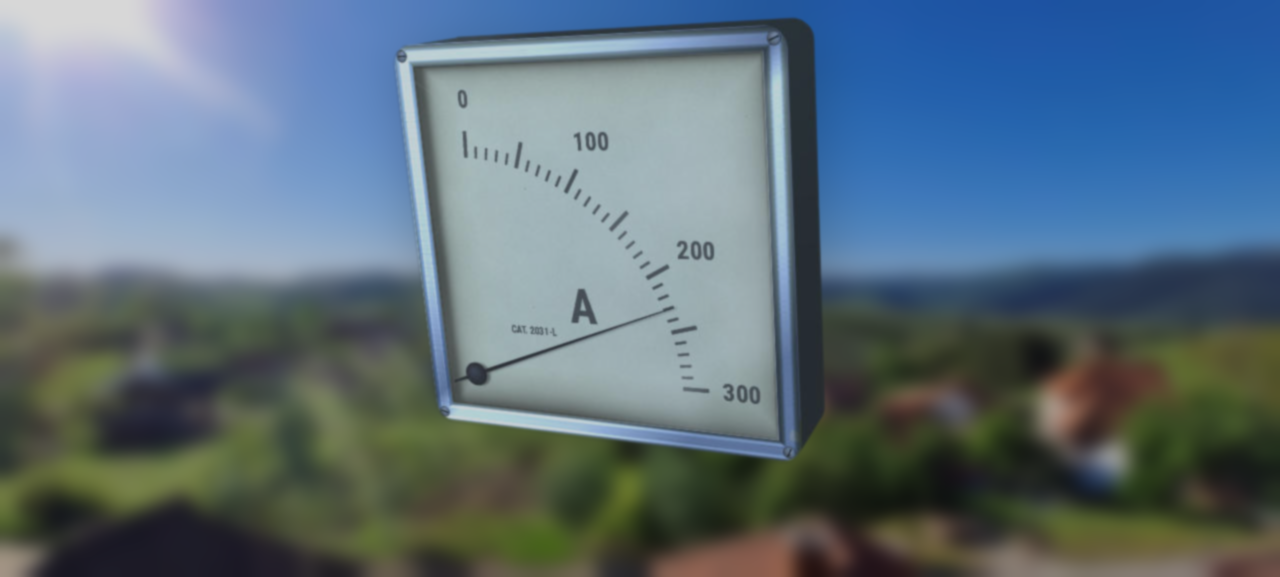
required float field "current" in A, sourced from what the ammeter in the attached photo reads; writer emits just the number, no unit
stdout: 230
